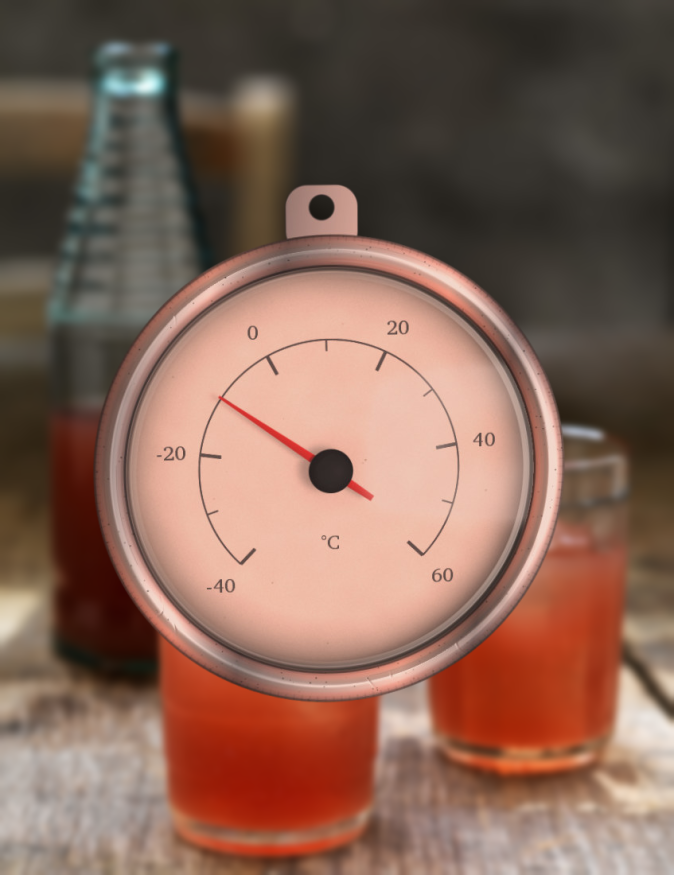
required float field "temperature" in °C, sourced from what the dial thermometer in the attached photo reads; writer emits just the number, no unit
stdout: -10
